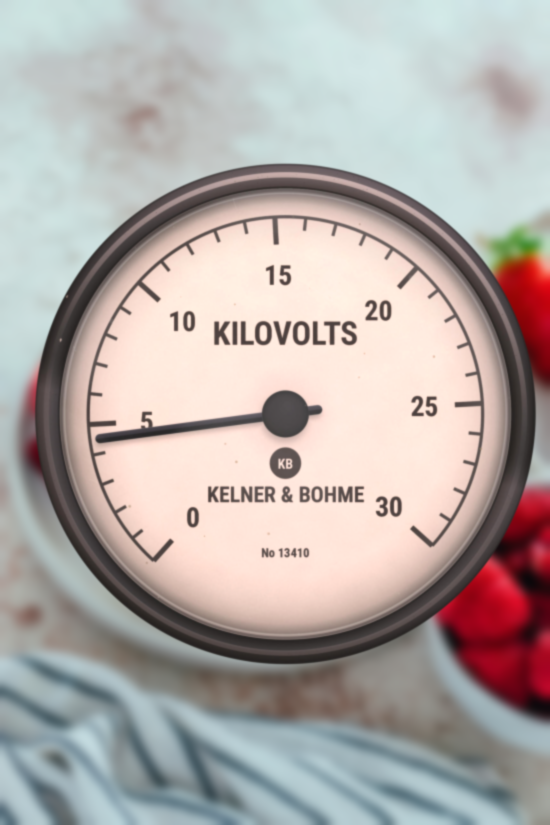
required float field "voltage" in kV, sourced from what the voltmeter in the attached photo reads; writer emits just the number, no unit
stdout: 4.5
